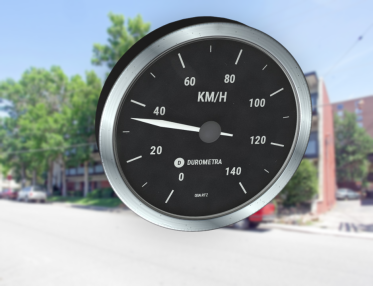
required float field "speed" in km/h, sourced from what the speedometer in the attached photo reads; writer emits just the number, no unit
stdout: 35
